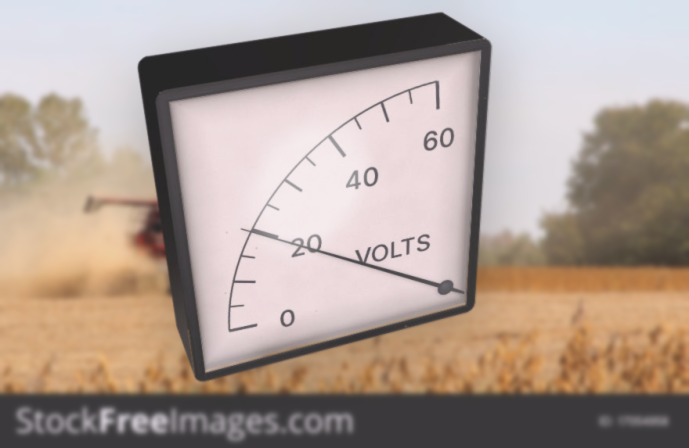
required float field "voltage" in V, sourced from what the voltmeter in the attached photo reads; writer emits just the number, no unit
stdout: 20
